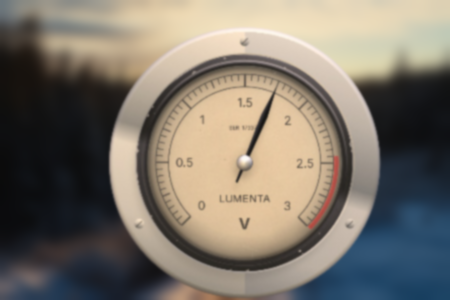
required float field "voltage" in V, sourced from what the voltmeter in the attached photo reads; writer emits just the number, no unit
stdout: 1.75
